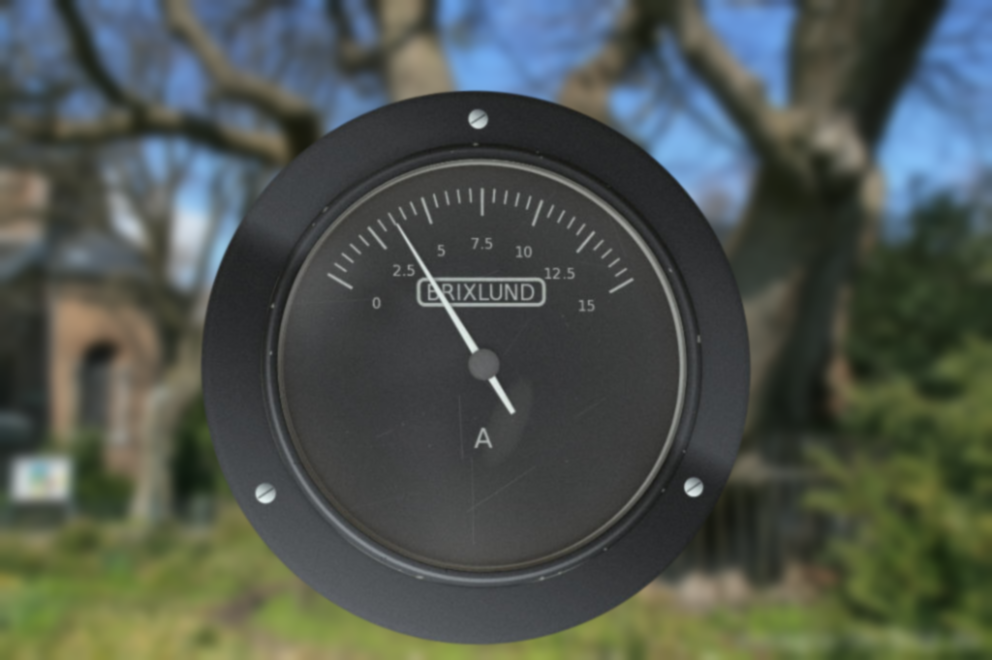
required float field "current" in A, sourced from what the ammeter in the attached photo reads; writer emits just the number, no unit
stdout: 3.5
